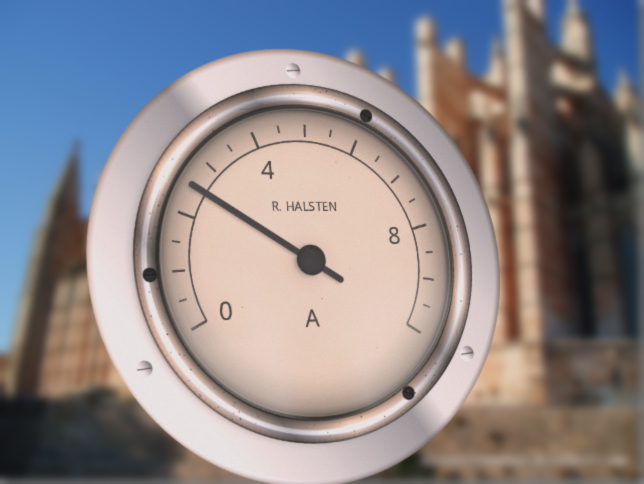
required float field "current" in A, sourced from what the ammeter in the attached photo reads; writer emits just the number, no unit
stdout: 2.5
